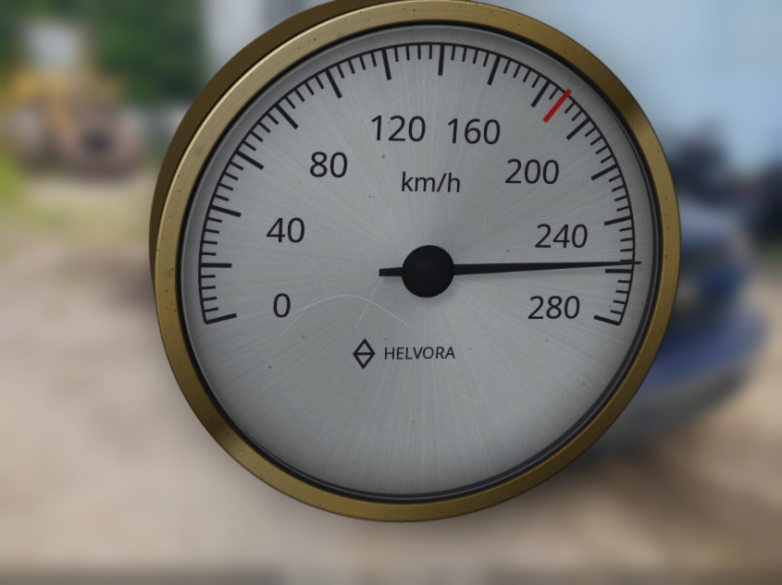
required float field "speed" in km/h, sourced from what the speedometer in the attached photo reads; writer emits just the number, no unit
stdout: 256
